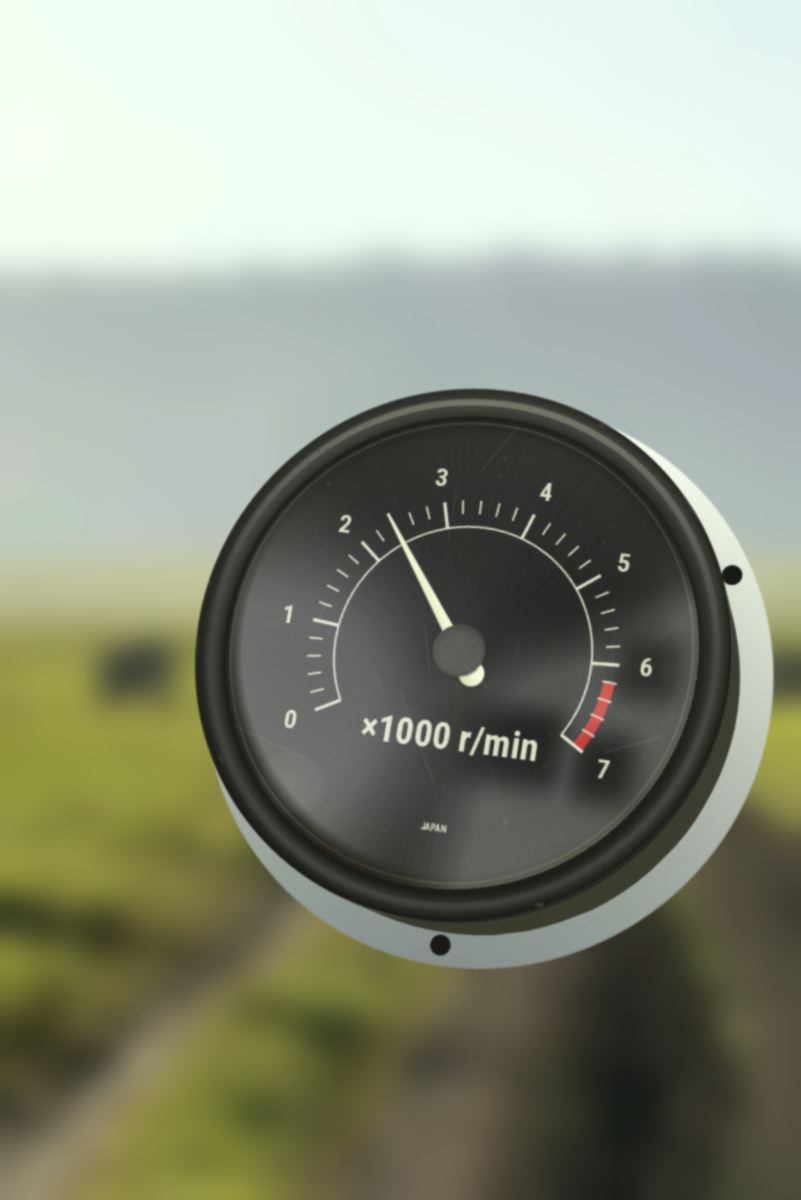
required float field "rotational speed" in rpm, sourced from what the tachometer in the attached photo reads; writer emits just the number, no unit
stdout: 2400
